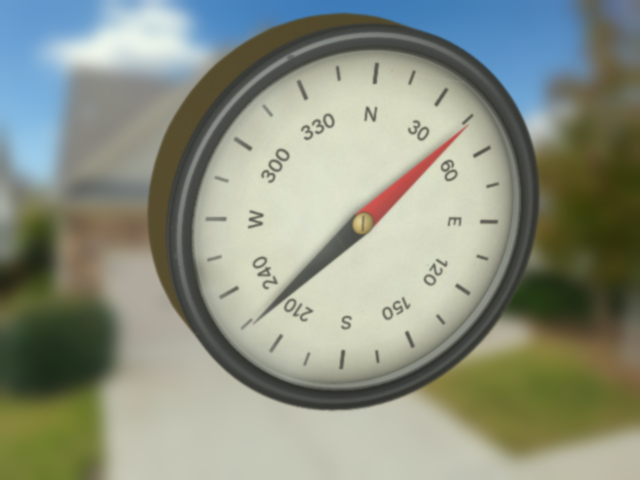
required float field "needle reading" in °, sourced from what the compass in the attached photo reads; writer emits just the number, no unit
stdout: 45
